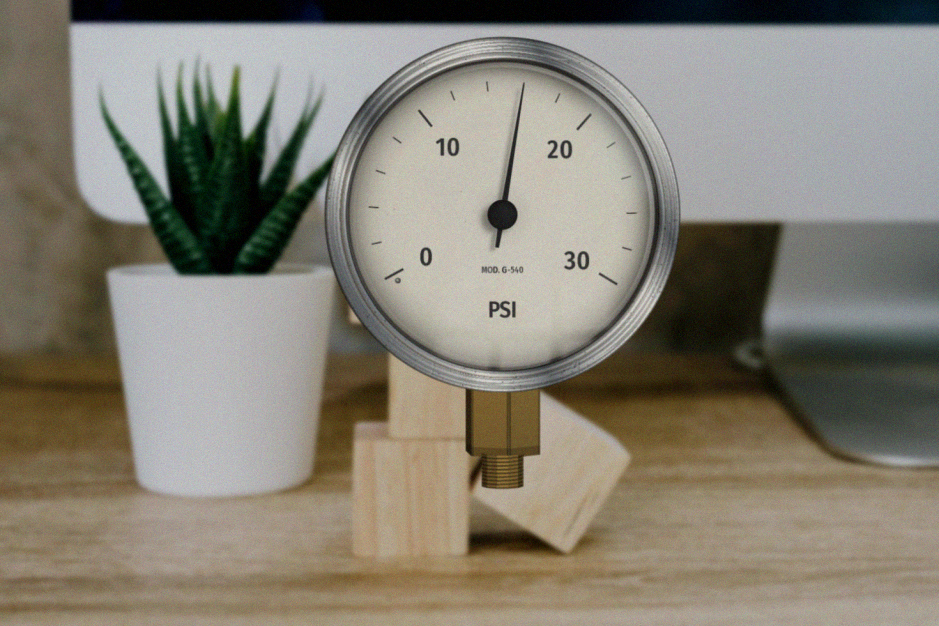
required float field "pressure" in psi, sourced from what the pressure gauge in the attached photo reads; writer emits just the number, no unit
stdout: 16
